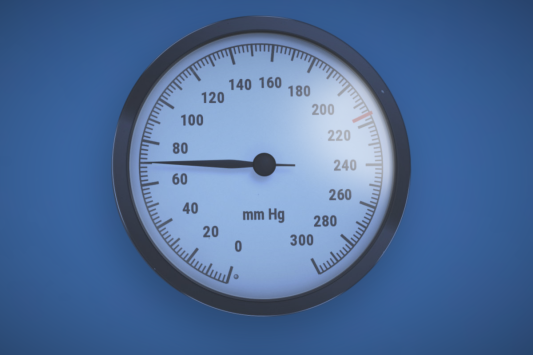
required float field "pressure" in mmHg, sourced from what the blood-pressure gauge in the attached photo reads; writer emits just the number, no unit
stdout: 70
